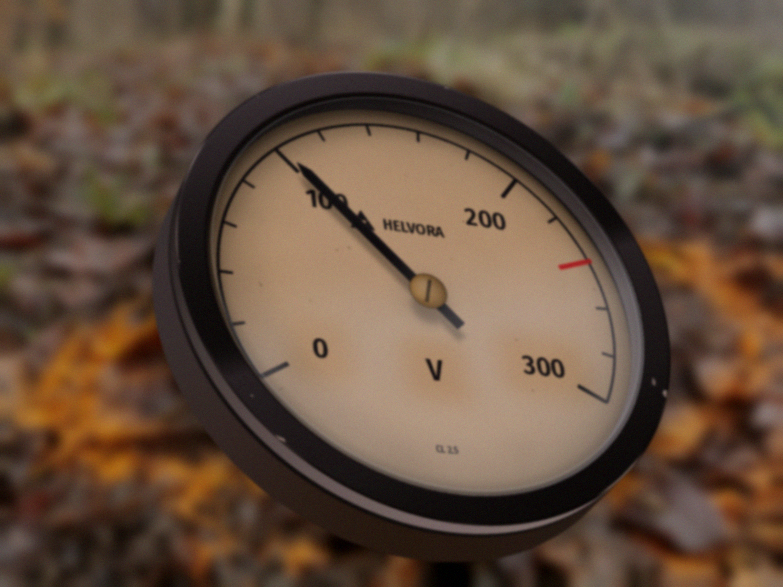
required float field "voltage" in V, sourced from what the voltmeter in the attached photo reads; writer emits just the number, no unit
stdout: 100
